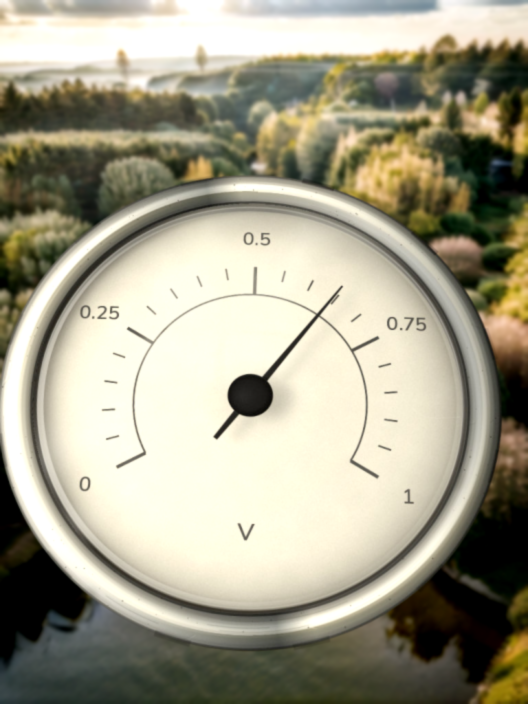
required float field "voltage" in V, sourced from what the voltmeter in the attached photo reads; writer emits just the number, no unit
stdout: 0.65
